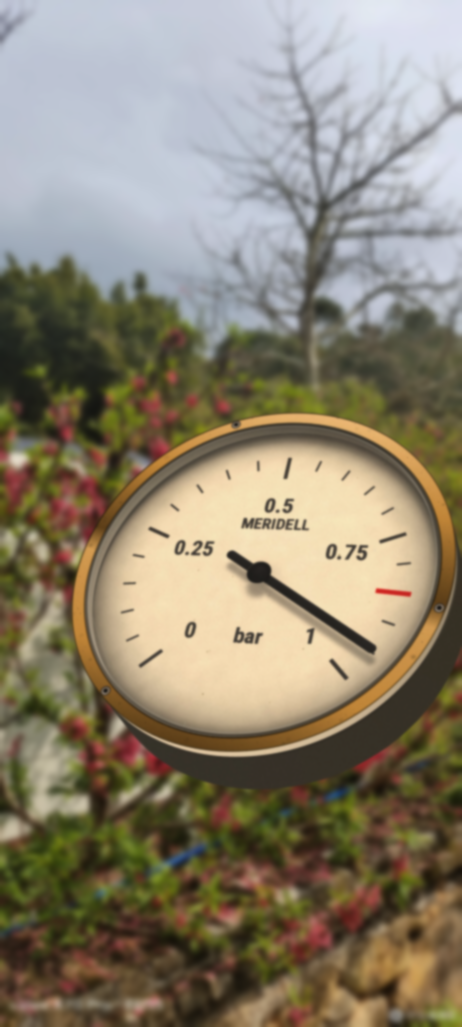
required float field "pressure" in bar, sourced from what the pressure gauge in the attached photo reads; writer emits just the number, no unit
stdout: 0.95
